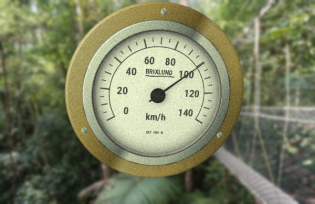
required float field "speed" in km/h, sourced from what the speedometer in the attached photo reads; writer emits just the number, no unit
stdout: 100
